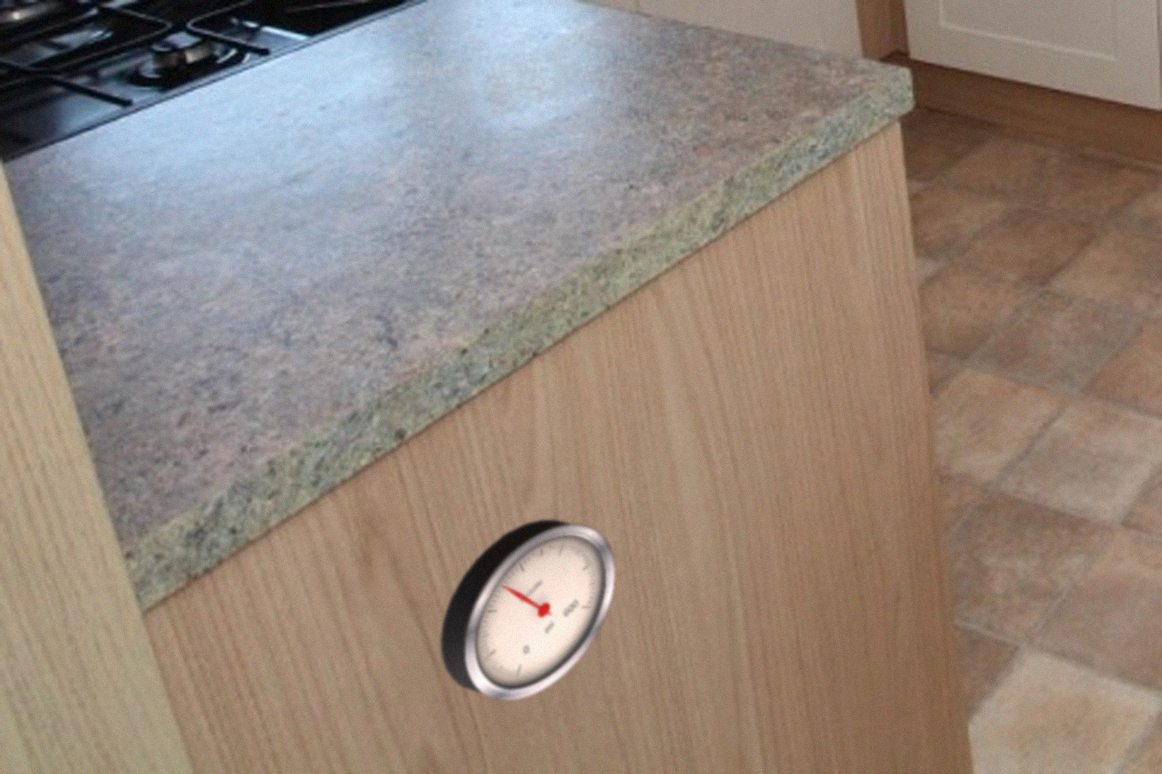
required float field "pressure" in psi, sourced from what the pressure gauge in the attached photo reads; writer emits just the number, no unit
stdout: 250
